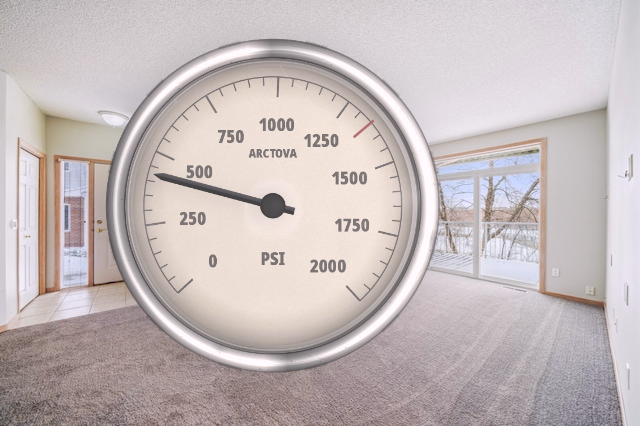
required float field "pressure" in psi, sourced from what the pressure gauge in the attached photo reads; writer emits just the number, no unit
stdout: 425
